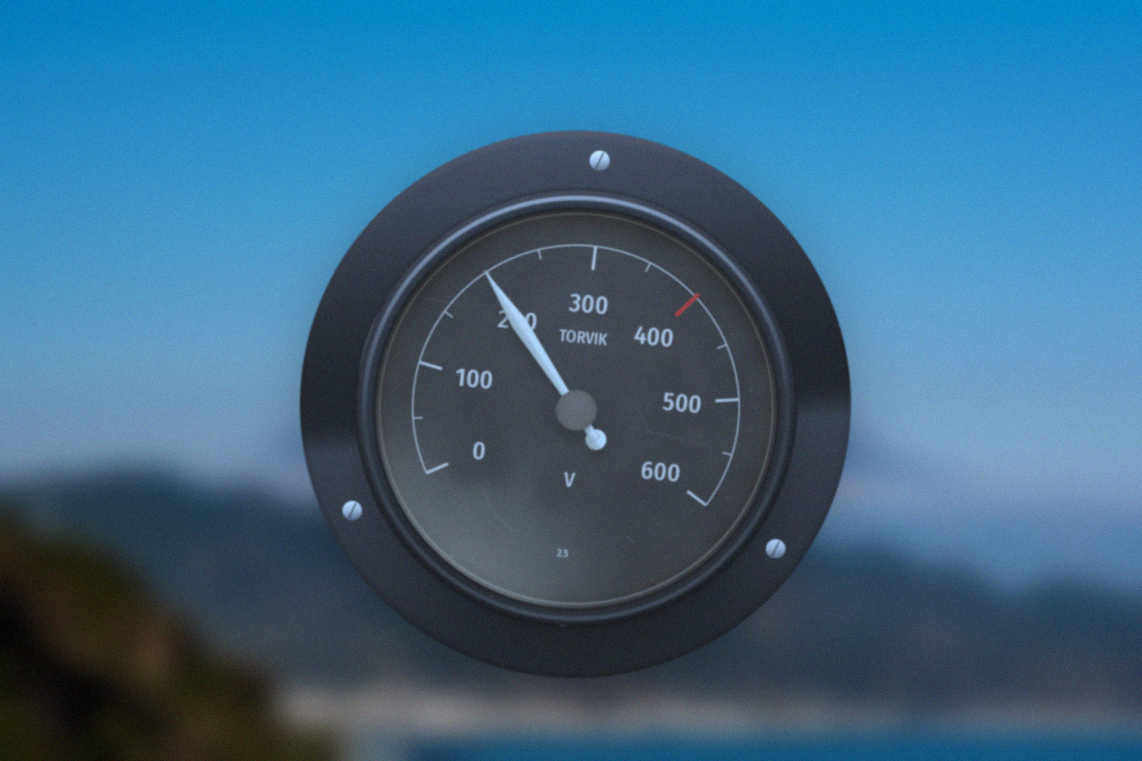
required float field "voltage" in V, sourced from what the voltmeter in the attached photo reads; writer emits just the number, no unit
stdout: 200
